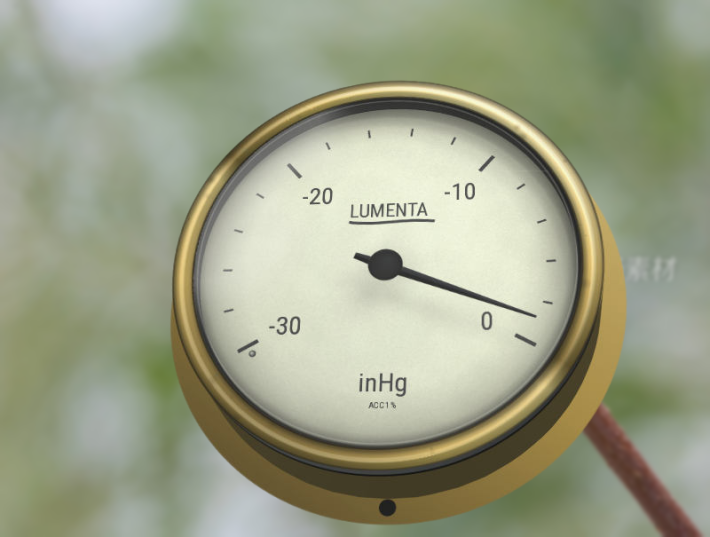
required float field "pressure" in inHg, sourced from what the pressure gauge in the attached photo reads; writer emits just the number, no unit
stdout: -1
